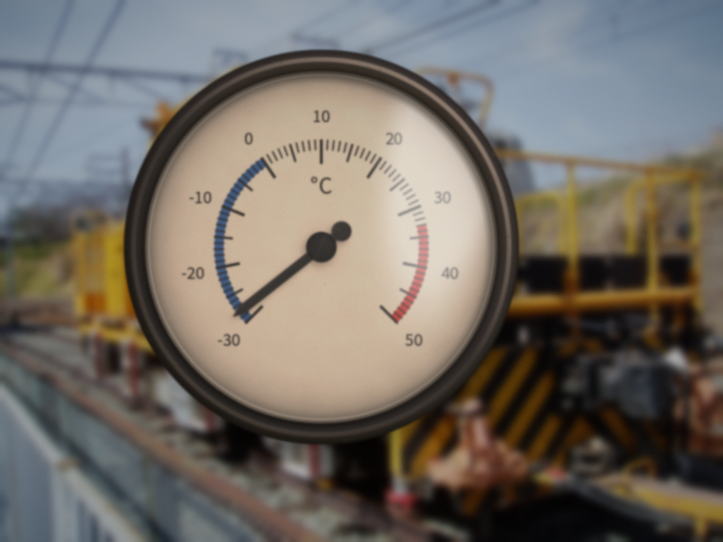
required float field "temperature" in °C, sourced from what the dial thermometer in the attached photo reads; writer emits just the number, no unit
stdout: -28
